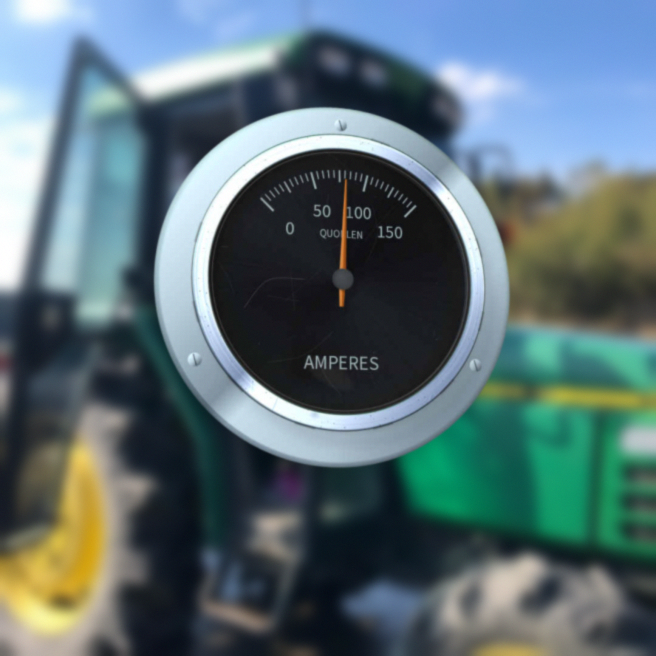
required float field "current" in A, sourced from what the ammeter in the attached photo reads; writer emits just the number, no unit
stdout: 80
